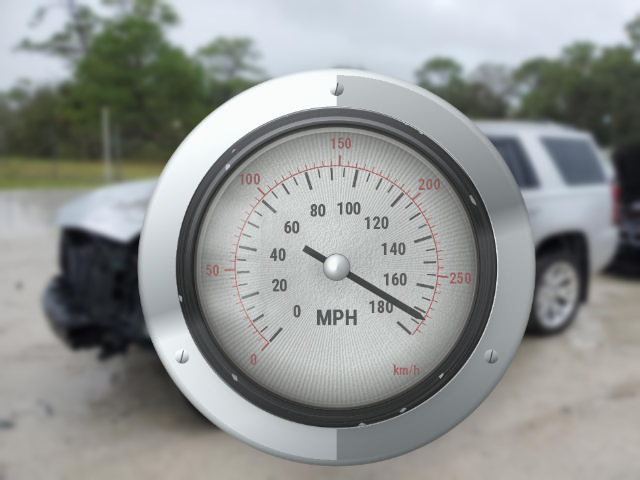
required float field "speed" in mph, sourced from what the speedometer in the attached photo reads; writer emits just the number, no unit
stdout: 172.5
